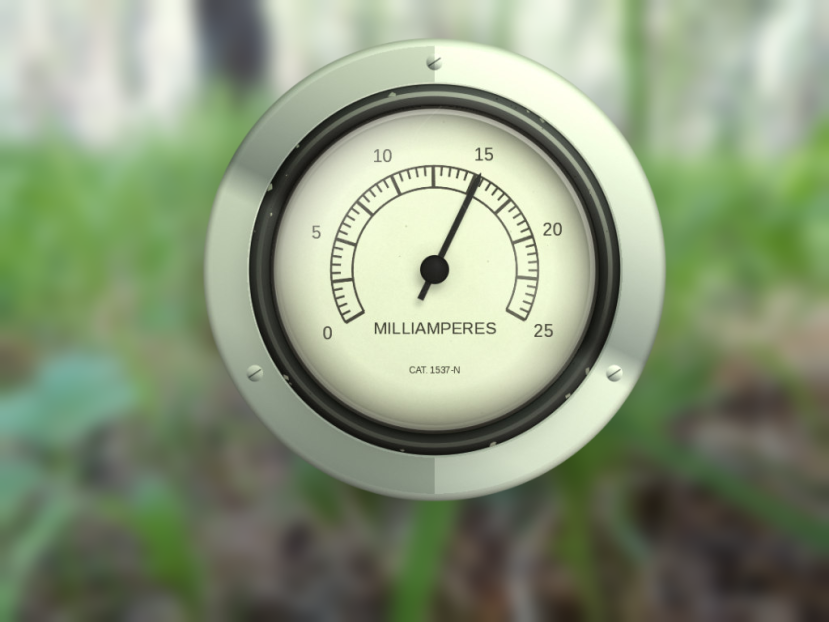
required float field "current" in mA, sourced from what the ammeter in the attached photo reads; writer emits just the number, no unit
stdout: 15.25
